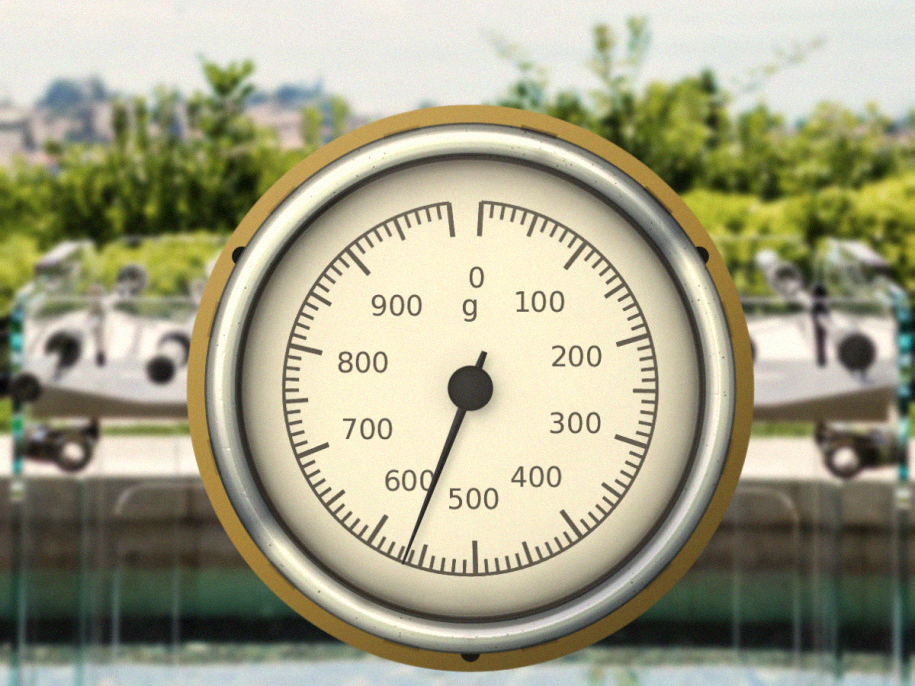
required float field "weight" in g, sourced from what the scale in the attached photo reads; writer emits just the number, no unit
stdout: 565
